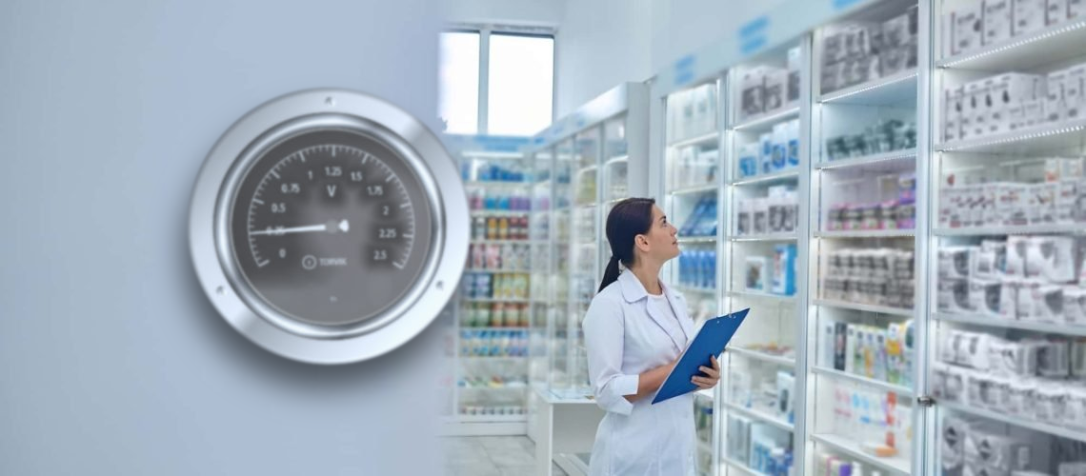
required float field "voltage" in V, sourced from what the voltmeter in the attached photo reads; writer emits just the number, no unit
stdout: 0.25
